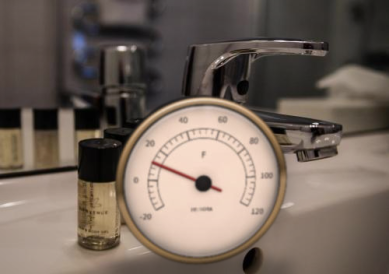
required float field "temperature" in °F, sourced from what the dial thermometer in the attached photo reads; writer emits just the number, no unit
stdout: 12
